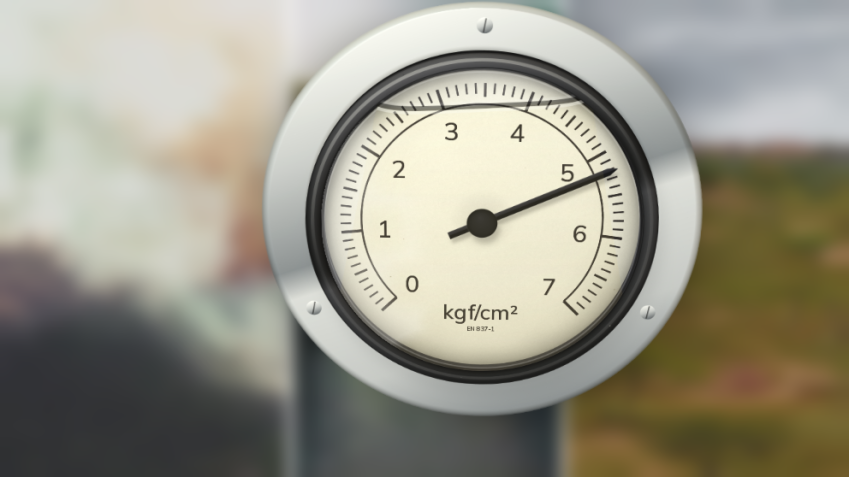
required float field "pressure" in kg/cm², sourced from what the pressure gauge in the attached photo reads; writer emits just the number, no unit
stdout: 5.2
